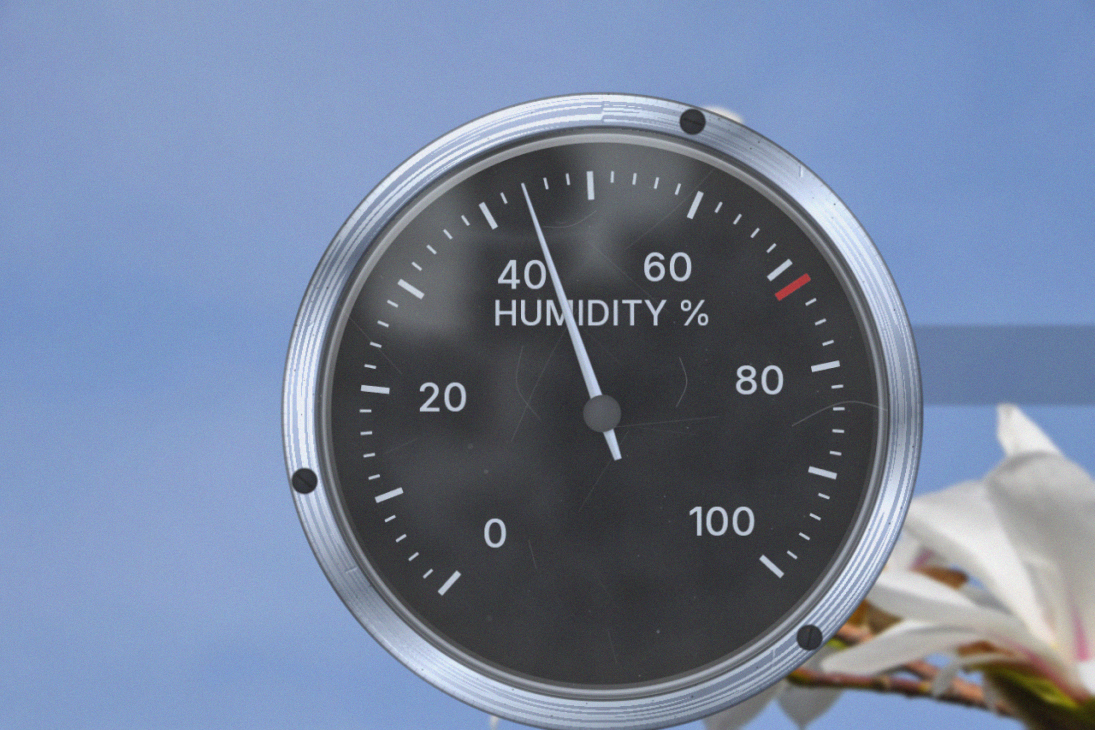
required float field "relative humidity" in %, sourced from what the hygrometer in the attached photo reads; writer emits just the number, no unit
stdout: 44
